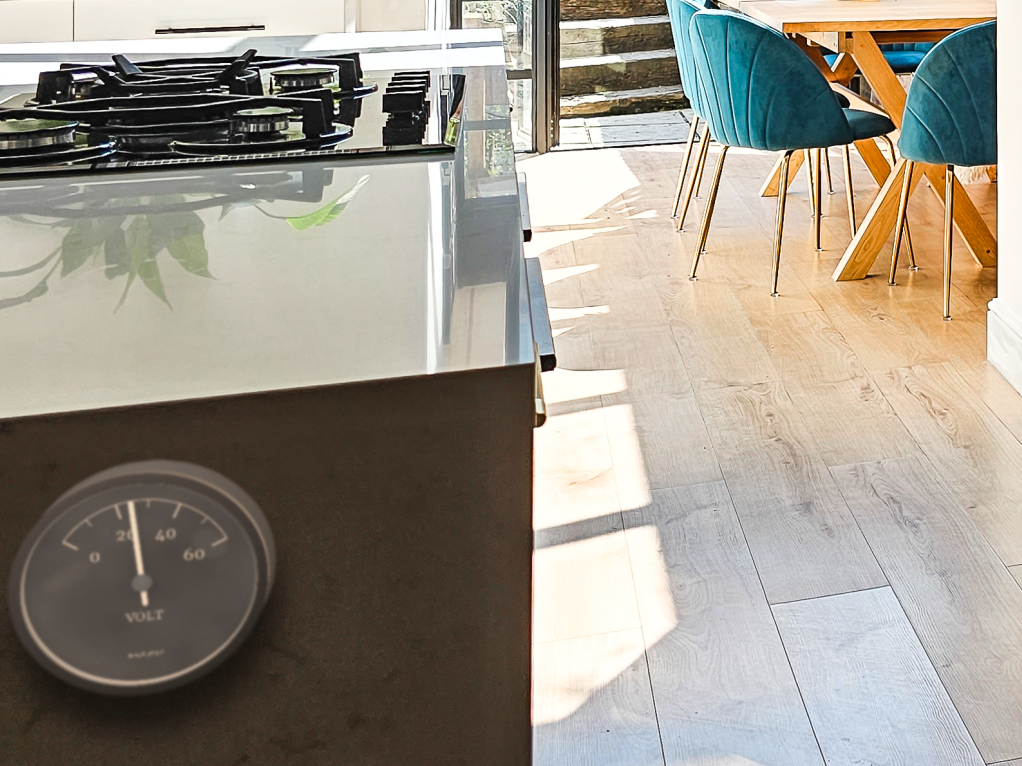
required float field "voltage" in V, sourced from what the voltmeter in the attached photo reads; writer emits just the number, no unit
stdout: 25
